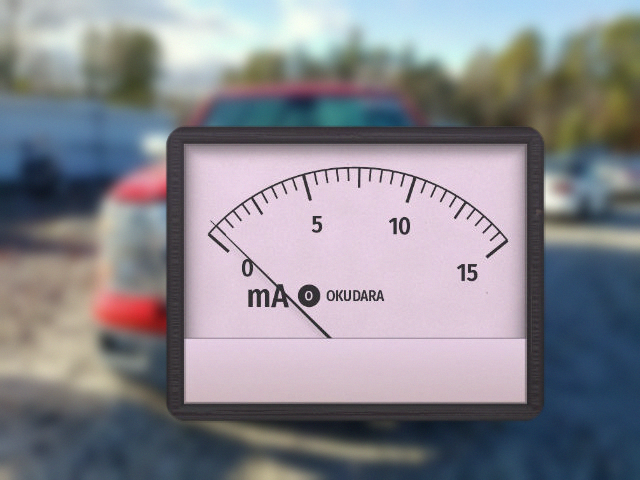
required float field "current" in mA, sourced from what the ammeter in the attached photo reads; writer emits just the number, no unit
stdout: 0.5
